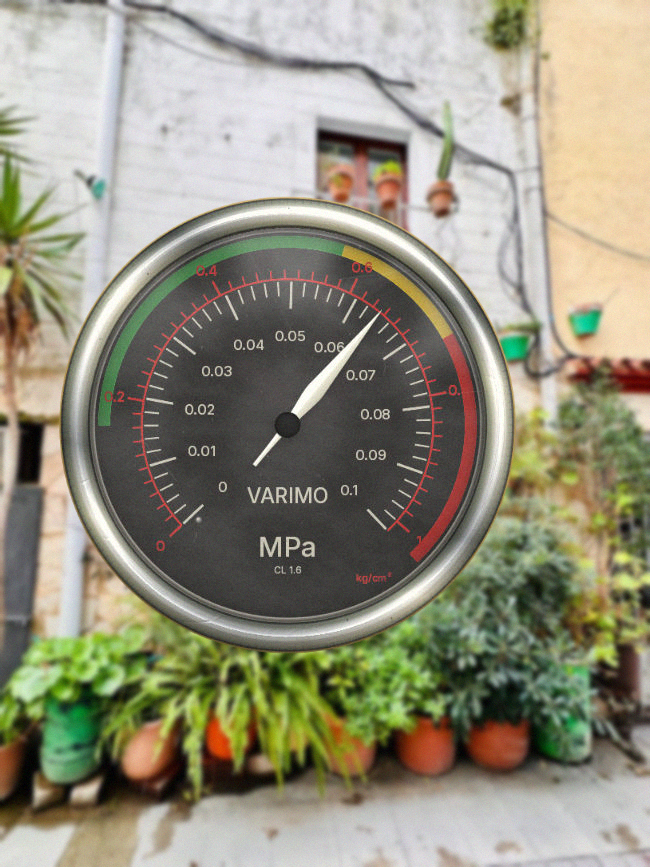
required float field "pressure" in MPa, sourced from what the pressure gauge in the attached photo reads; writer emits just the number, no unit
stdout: 0.064
